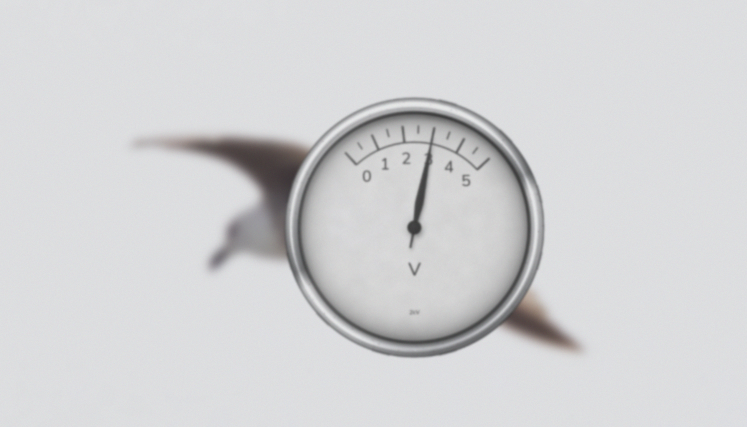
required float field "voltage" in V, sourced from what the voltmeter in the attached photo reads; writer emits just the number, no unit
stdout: 3
